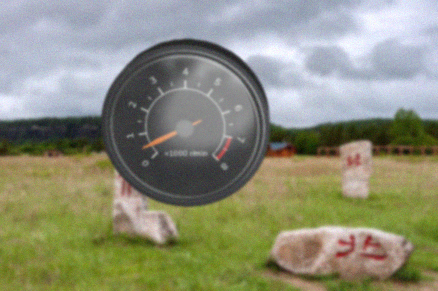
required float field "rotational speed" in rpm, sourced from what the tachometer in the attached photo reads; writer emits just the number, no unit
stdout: 500
